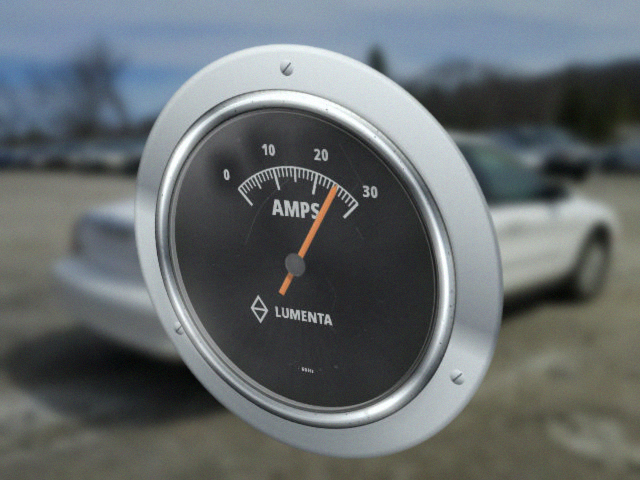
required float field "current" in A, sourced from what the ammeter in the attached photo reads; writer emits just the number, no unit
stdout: 25
